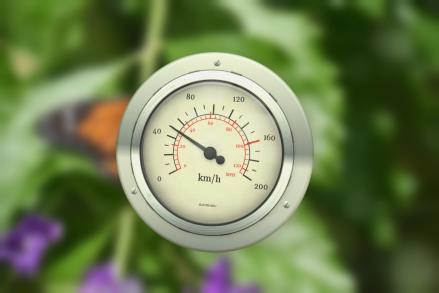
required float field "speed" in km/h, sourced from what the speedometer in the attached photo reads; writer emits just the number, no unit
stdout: 50
